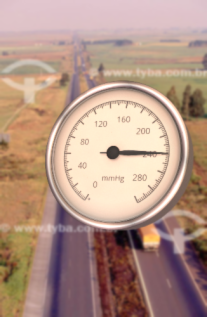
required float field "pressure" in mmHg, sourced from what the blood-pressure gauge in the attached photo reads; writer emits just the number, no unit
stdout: 240
